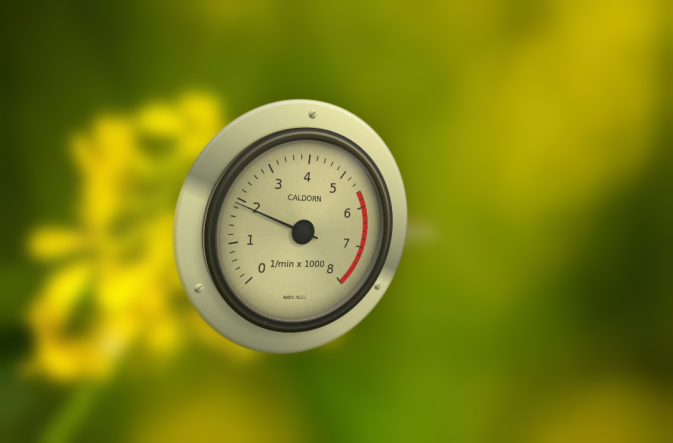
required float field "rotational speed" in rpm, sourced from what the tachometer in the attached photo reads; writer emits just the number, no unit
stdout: 1900
